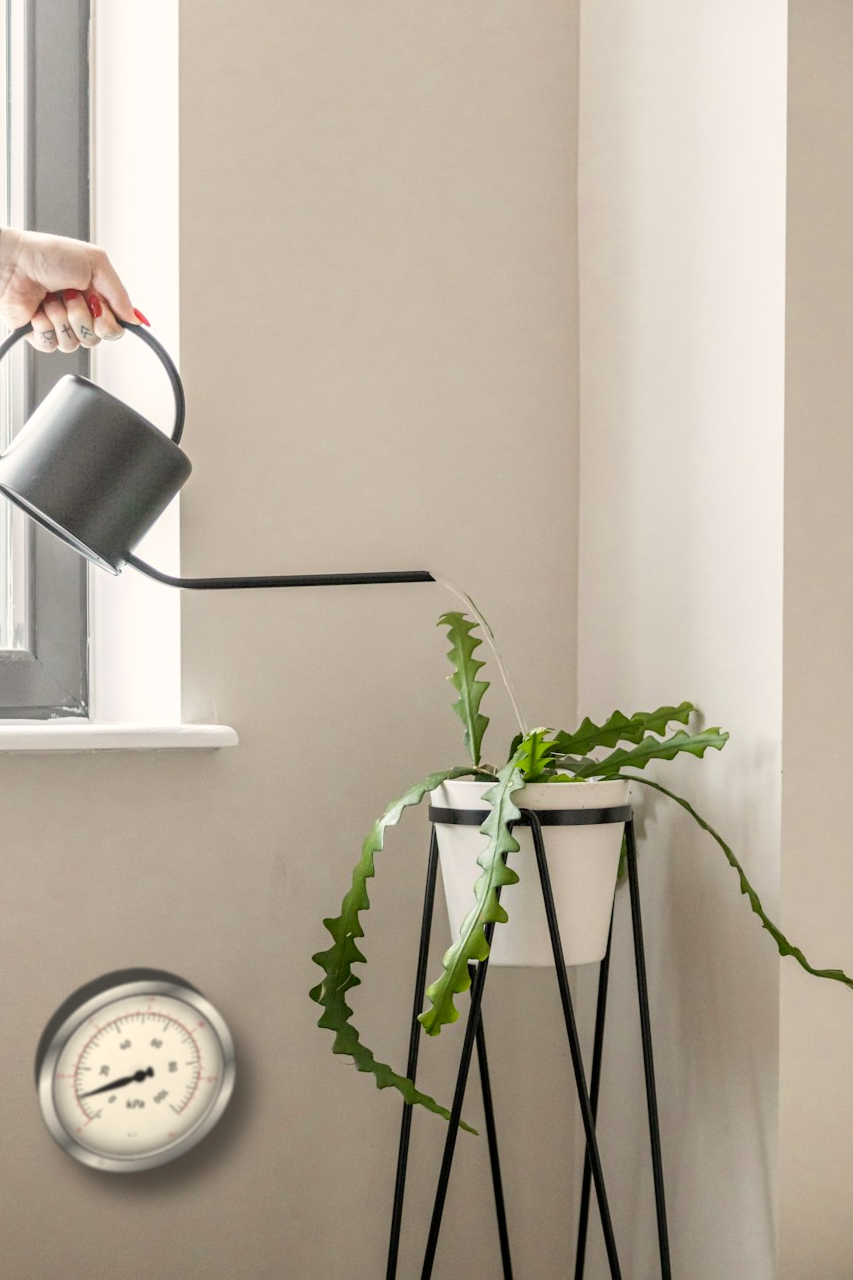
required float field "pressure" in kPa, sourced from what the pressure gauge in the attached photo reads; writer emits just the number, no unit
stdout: 10
